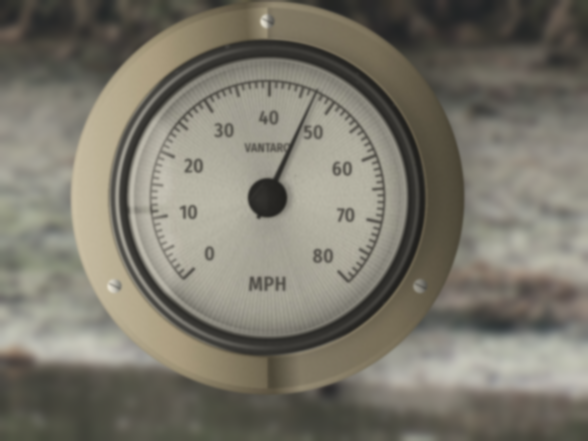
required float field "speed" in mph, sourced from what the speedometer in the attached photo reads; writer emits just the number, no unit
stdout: 47
